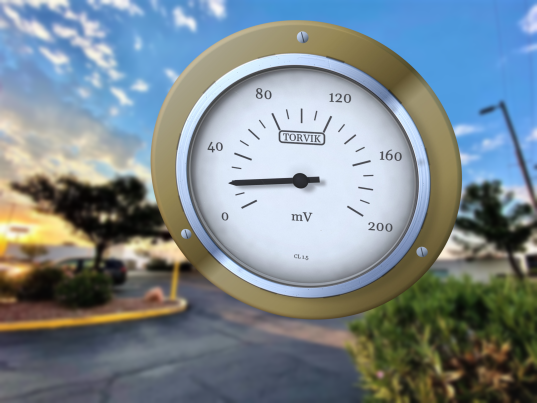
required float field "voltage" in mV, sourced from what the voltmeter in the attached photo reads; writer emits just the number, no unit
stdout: 20
